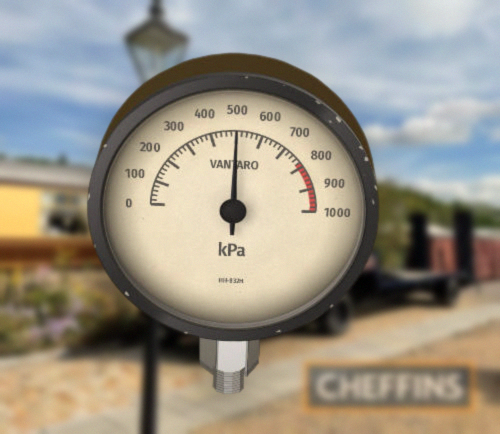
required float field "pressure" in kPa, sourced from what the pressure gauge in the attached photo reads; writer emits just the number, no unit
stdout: 500
